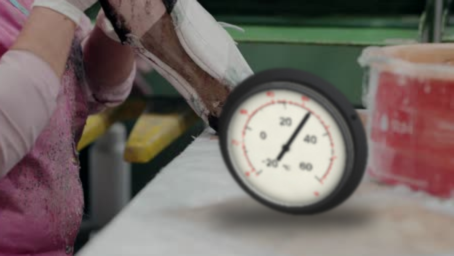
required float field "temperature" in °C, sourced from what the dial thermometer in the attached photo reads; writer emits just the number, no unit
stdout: 30
